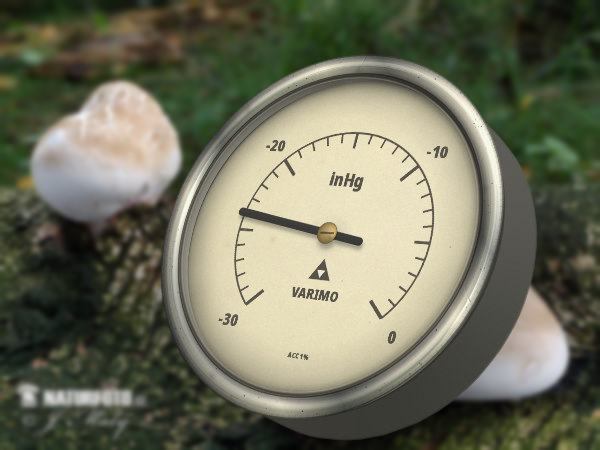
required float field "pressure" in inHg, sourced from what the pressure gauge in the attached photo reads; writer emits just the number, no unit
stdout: -24
